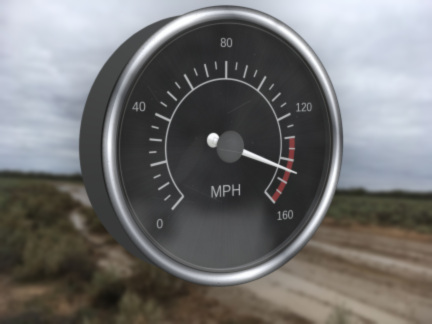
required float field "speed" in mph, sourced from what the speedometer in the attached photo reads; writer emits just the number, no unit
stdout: 145
